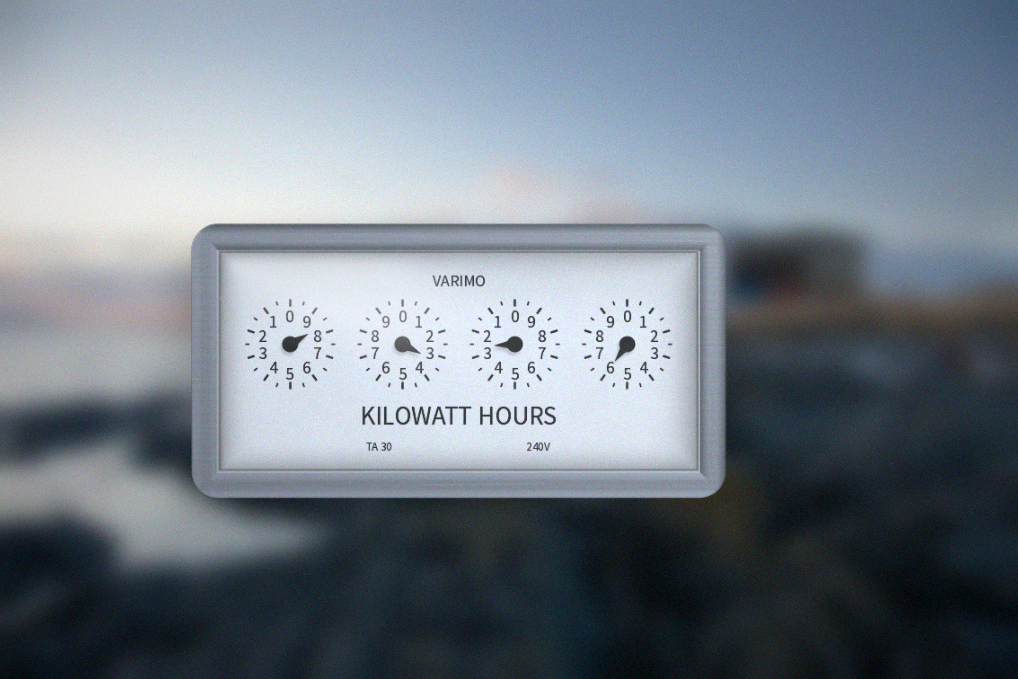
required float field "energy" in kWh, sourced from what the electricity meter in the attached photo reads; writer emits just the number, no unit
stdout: 8326
